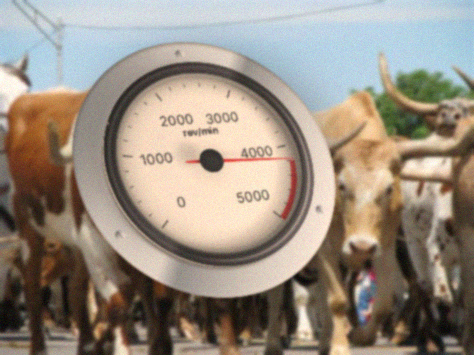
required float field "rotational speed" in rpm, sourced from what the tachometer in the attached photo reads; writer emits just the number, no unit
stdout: 4200
